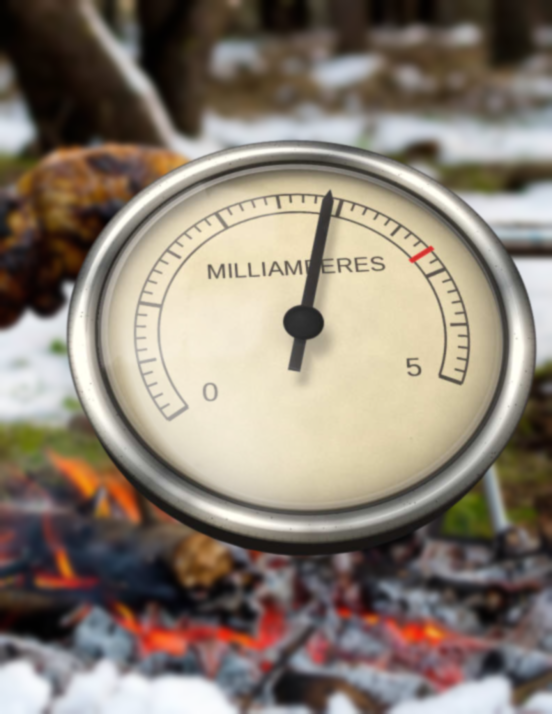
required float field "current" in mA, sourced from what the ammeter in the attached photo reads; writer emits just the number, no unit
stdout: 2.9
